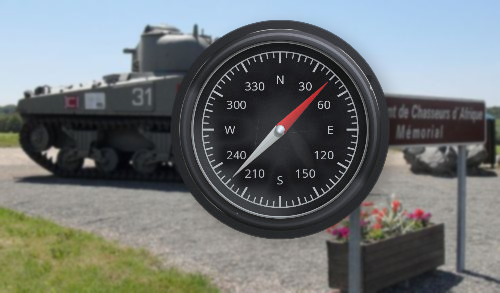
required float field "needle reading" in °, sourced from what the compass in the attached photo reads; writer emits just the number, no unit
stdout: 45
